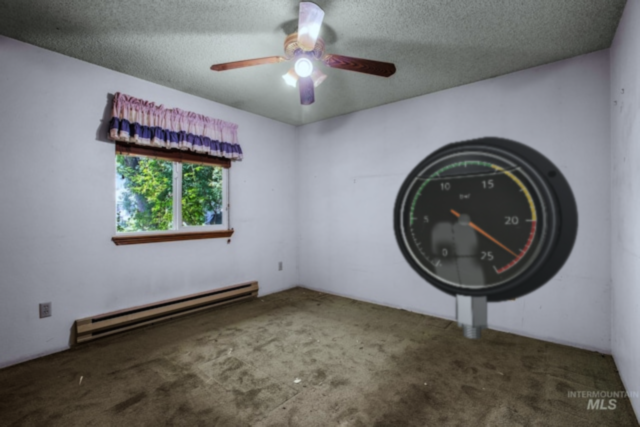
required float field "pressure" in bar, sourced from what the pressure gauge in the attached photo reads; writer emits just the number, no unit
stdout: 23
